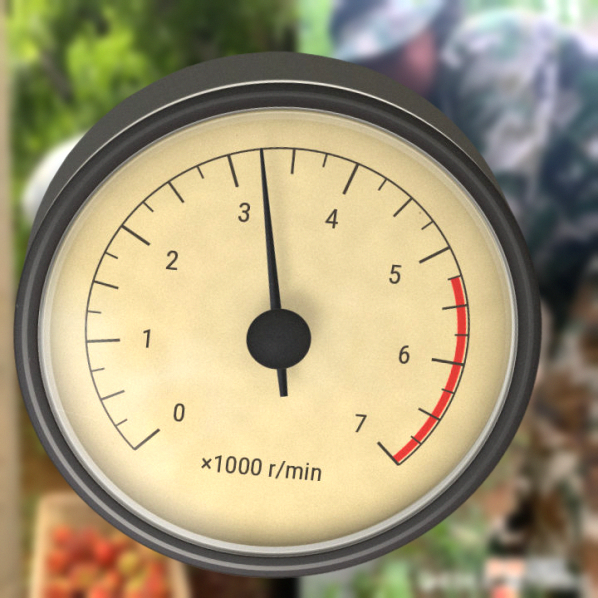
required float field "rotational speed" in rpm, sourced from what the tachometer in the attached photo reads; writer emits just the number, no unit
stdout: 3250
